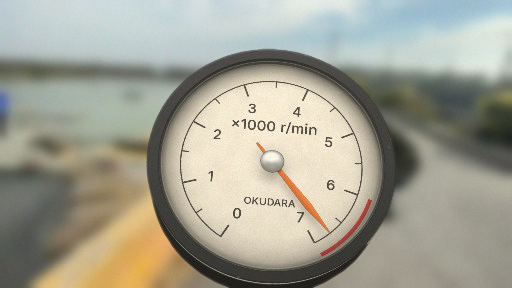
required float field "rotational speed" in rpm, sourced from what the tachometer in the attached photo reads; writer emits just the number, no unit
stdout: 6750
